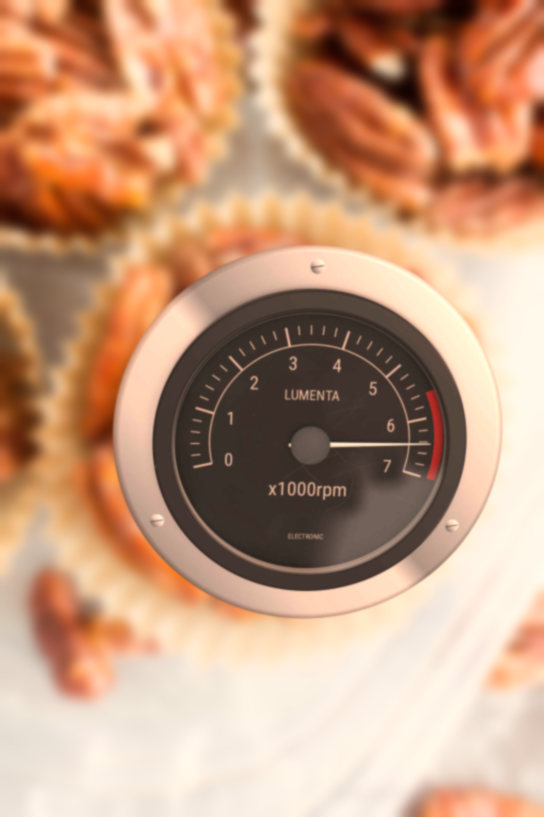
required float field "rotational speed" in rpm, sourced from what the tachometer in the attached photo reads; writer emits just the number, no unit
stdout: 6400
